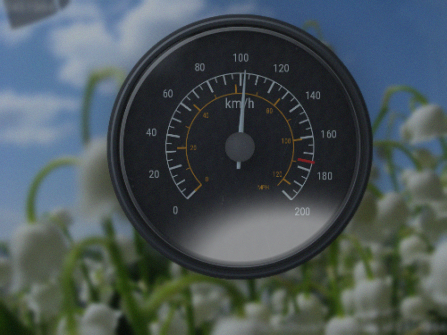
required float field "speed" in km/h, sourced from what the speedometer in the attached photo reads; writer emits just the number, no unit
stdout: 102.5
